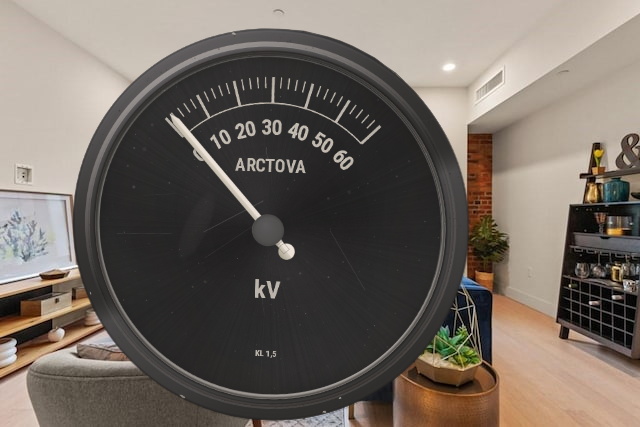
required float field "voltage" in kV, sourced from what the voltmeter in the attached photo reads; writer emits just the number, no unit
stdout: 2
